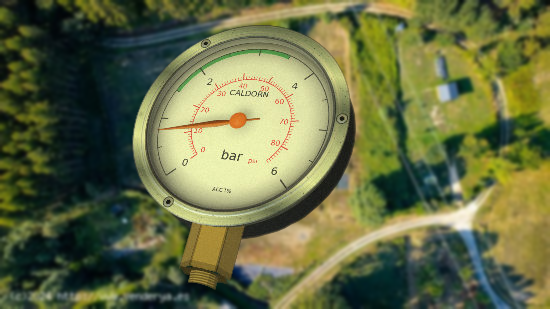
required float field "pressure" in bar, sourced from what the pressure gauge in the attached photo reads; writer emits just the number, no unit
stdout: 0.75
